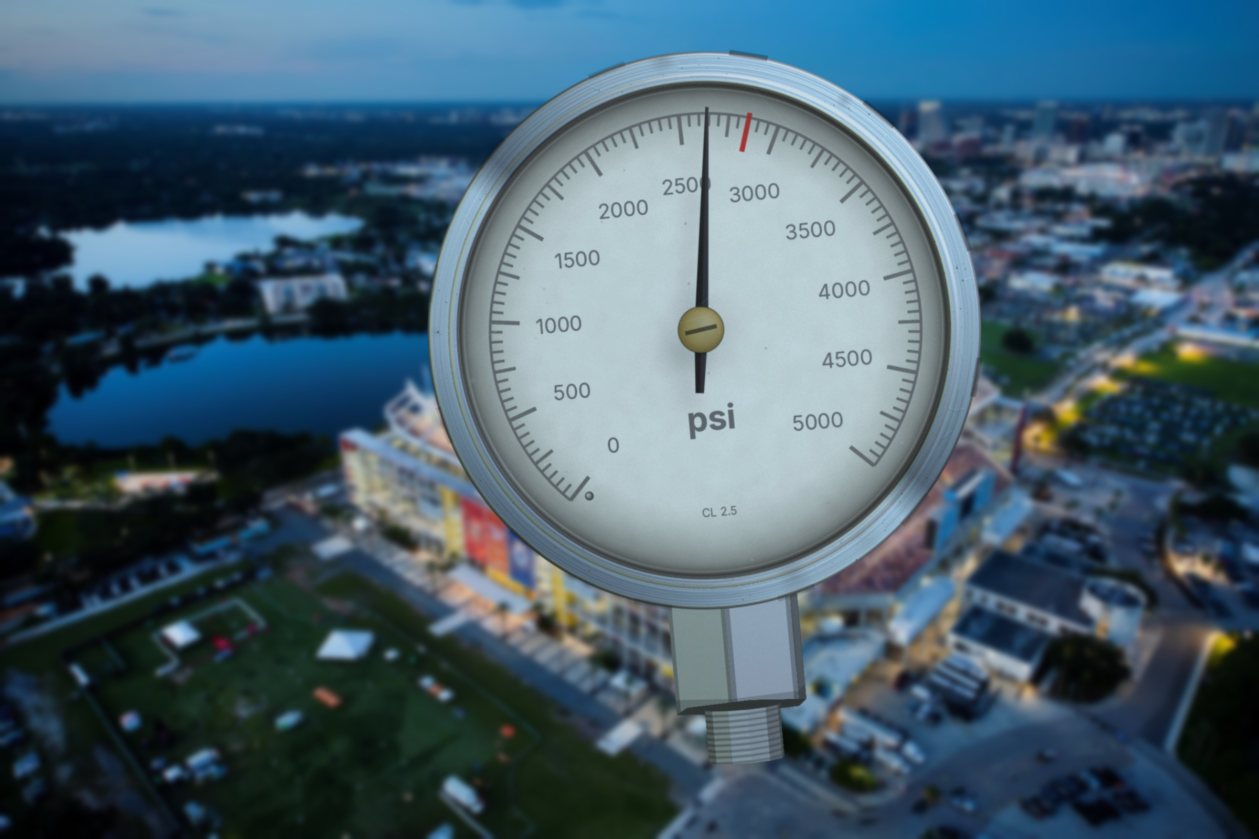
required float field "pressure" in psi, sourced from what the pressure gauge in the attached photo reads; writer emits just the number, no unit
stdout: 2650
